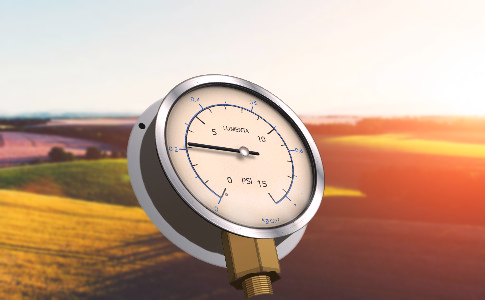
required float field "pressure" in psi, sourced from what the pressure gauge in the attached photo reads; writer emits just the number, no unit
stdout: 3
